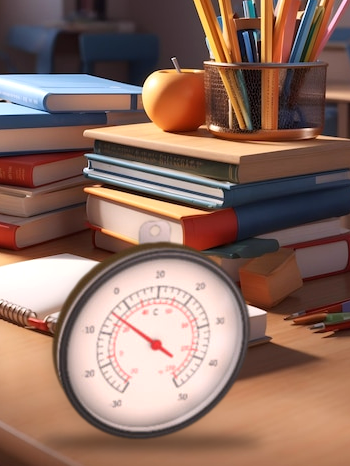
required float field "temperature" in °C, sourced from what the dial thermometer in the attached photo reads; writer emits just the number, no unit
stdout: -4
